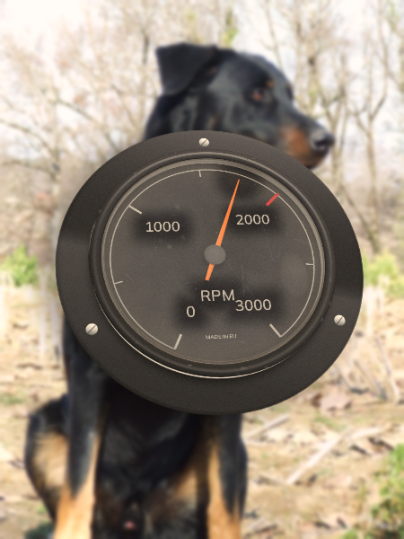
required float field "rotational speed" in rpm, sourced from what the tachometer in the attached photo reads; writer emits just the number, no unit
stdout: 1750
